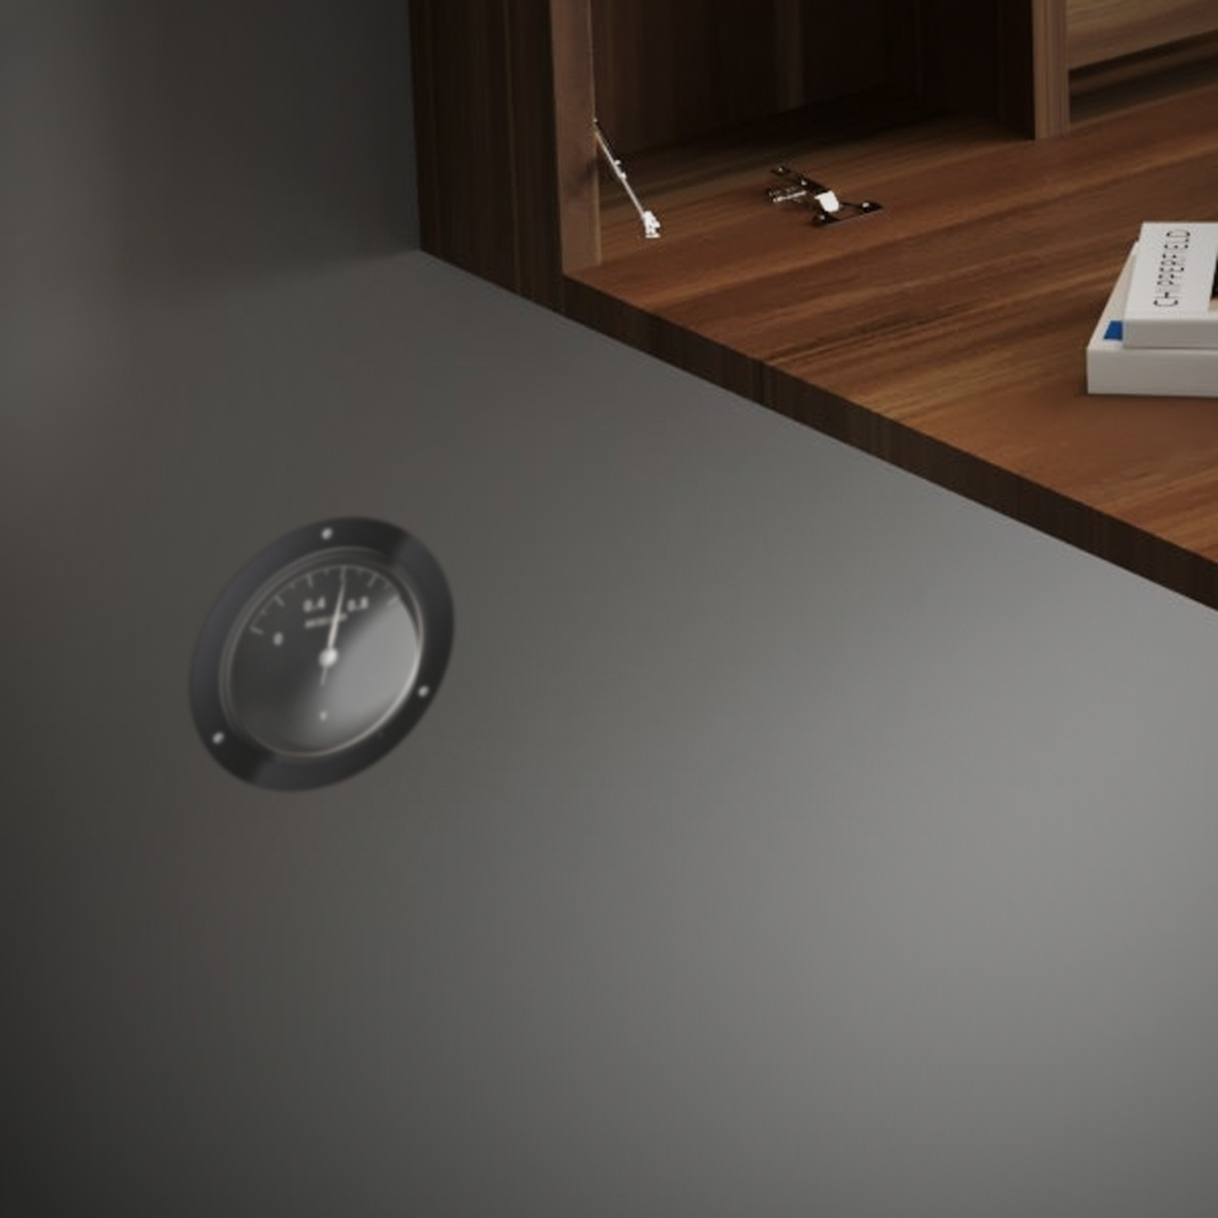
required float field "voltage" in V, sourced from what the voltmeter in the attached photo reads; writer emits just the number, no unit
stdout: 0.6
